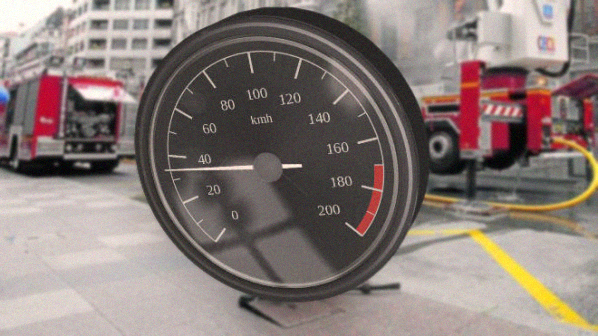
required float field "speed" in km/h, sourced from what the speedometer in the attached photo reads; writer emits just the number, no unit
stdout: 35
